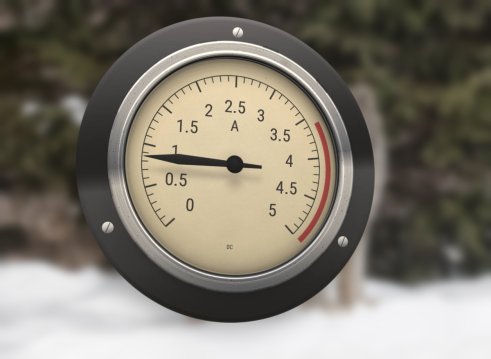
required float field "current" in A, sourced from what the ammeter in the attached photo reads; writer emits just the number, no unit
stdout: 0.85
